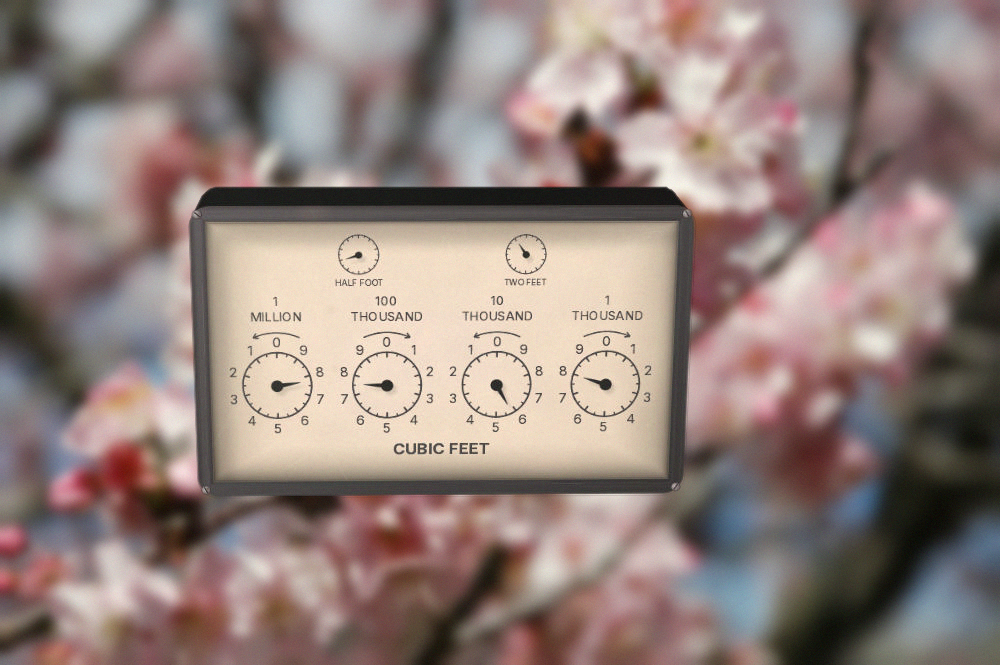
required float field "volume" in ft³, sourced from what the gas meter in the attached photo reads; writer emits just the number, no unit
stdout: 775800
